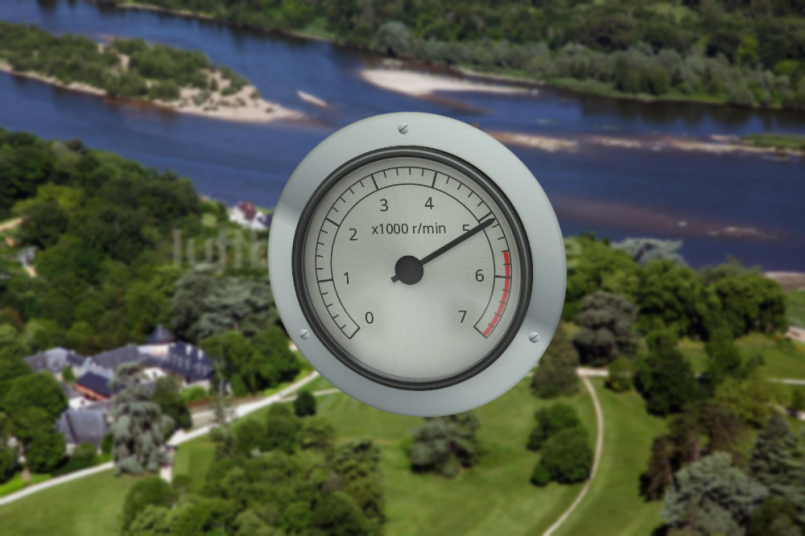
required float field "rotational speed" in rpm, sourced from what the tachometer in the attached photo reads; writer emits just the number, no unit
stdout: 5100
